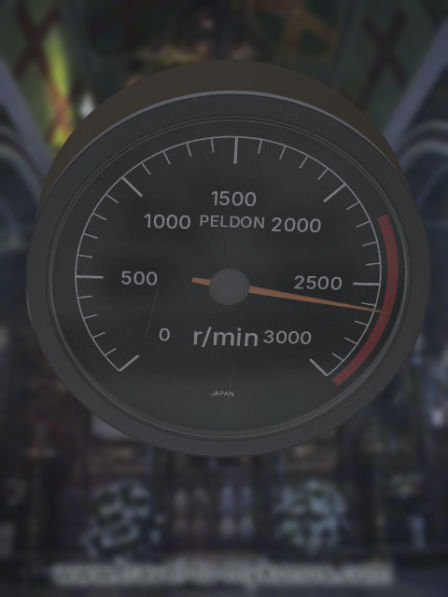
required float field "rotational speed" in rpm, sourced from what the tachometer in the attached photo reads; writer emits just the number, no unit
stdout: 2600
